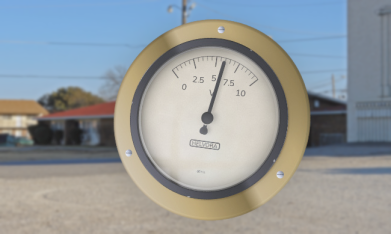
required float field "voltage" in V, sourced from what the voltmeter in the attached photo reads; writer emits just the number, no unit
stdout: 6
